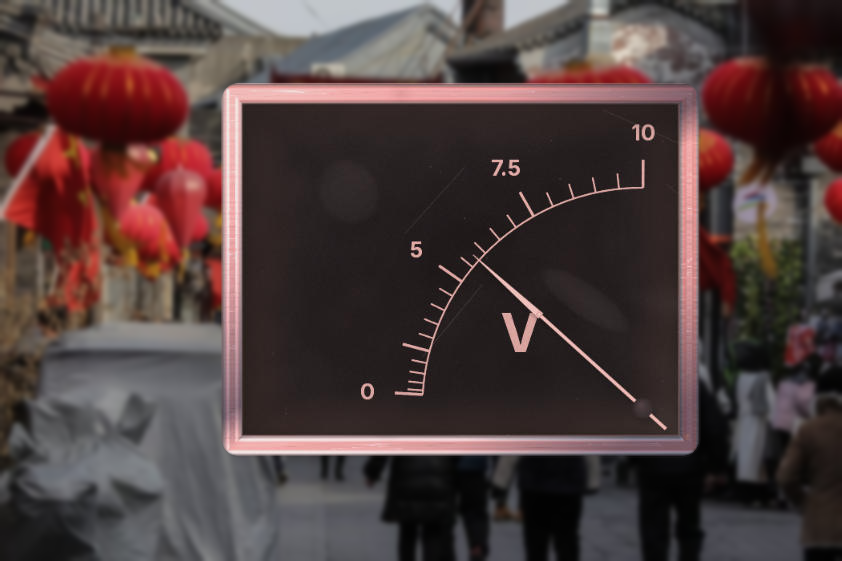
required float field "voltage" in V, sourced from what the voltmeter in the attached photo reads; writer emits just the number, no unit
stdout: 5.75
